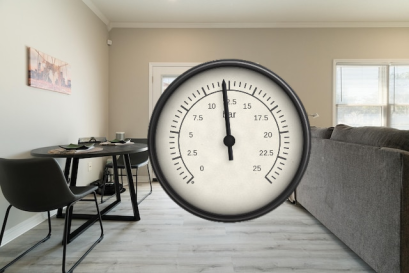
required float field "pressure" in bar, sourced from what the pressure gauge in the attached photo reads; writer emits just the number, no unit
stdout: 12
